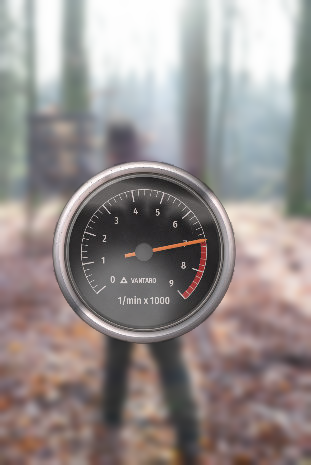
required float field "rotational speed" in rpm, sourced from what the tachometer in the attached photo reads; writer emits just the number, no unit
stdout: 7000
